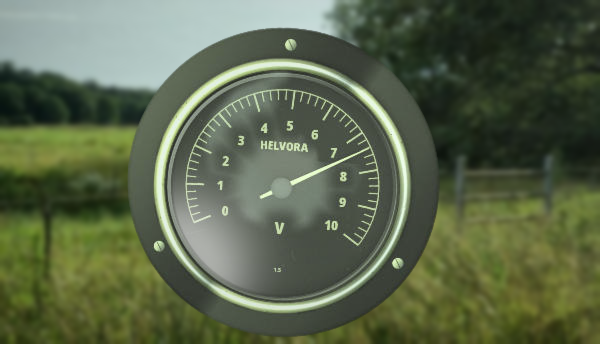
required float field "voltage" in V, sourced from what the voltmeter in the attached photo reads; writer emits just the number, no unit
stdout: 7.4
